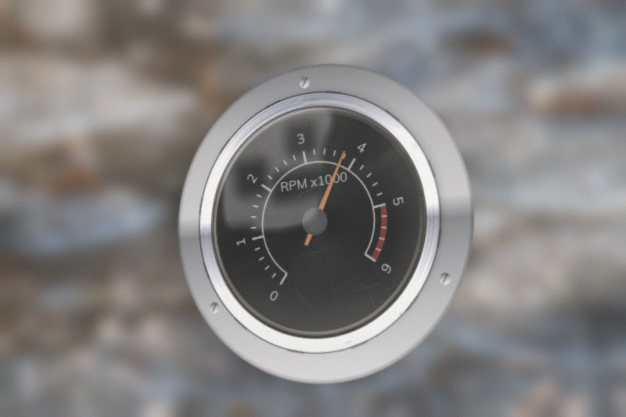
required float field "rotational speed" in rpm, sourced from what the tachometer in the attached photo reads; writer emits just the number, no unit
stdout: 3800
